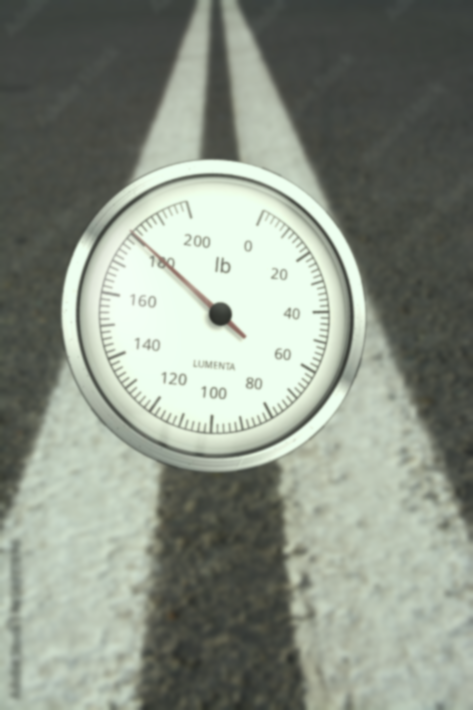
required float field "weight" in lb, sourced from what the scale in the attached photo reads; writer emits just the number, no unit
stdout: 180
